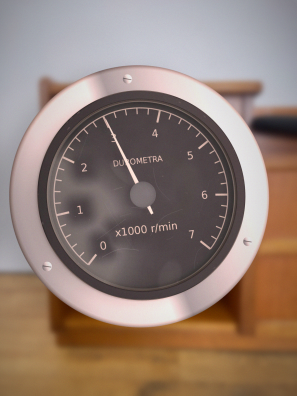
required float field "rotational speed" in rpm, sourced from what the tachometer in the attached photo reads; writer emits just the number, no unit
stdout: 3000
